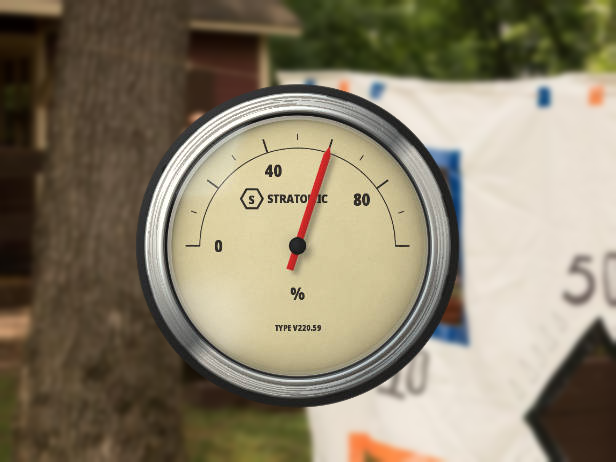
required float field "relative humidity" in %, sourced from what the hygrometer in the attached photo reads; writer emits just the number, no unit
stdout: 60
